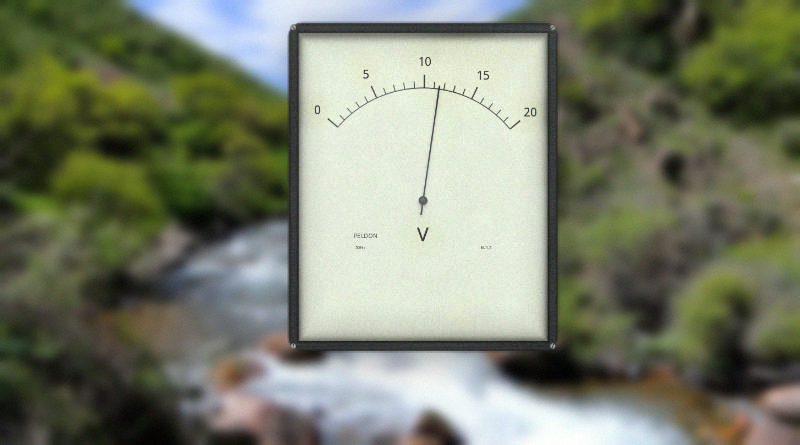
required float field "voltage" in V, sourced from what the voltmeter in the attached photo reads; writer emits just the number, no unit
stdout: 11.5
